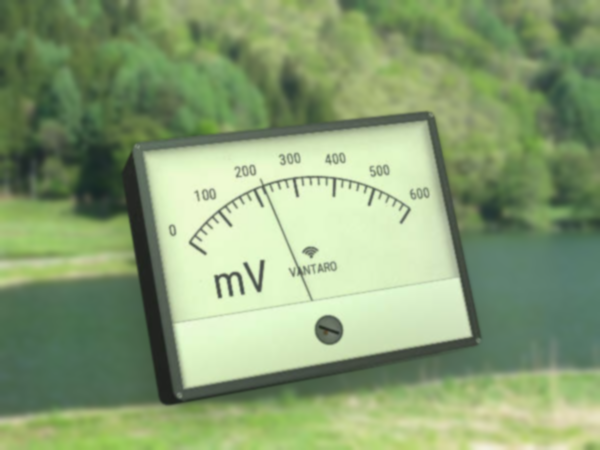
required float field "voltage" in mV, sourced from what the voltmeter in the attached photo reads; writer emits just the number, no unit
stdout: 220
